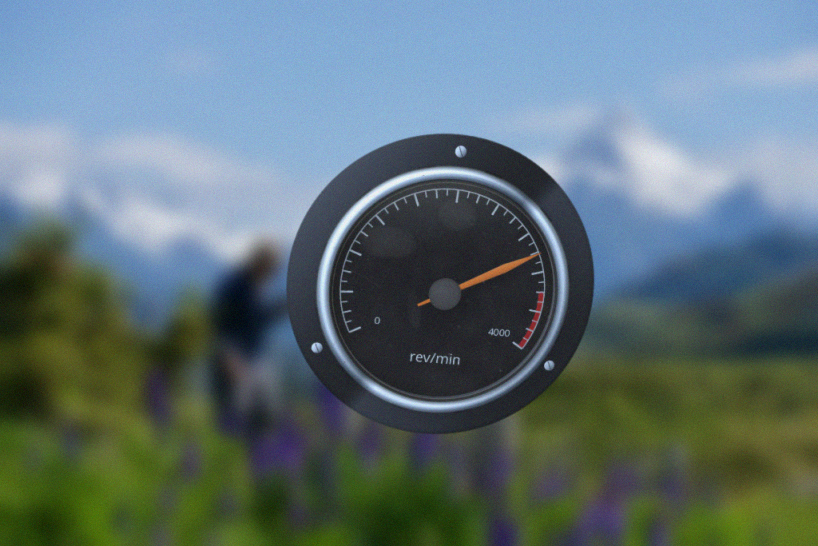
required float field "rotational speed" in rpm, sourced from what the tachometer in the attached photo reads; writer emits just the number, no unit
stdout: 3000
